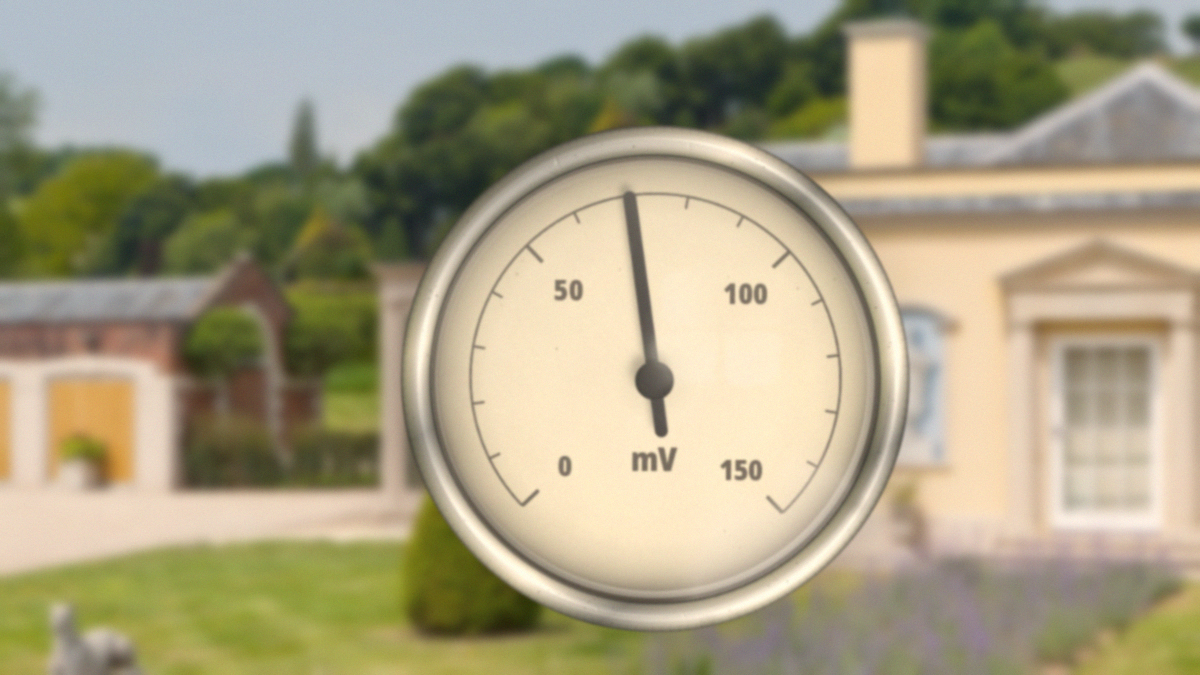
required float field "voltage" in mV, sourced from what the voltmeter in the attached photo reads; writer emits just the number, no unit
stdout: 70
